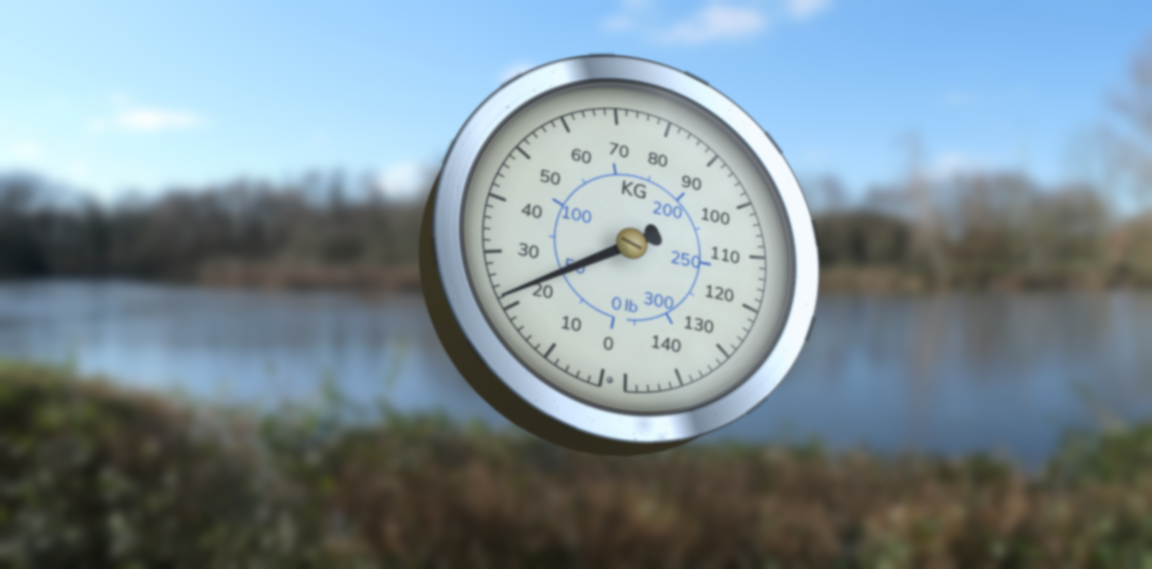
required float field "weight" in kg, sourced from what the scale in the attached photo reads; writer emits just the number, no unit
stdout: 22
